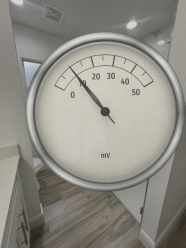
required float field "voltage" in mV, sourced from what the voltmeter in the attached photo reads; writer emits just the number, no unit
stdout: 10
